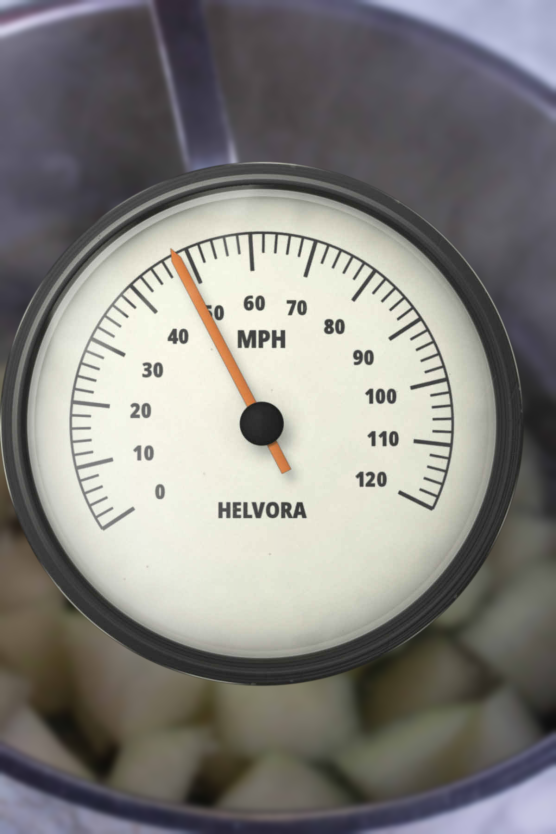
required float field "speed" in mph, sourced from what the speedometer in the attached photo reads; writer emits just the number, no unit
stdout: 48
